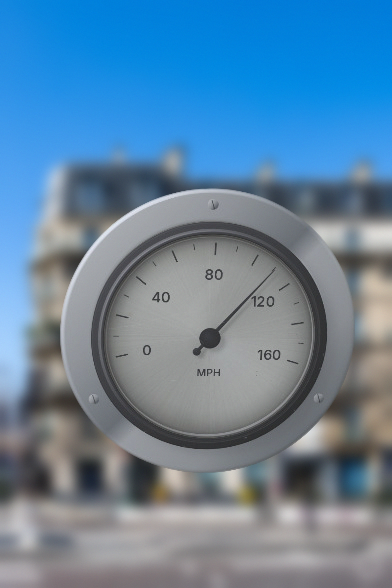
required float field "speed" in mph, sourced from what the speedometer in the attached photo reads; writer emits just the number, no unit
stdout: 110
